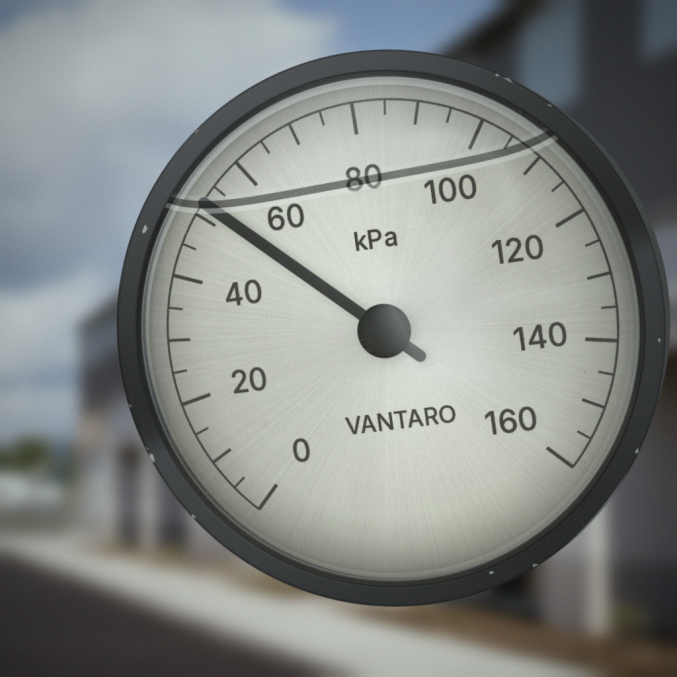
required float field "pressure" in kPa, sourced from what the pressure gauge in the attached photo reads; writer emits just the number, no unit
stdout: 52.5
